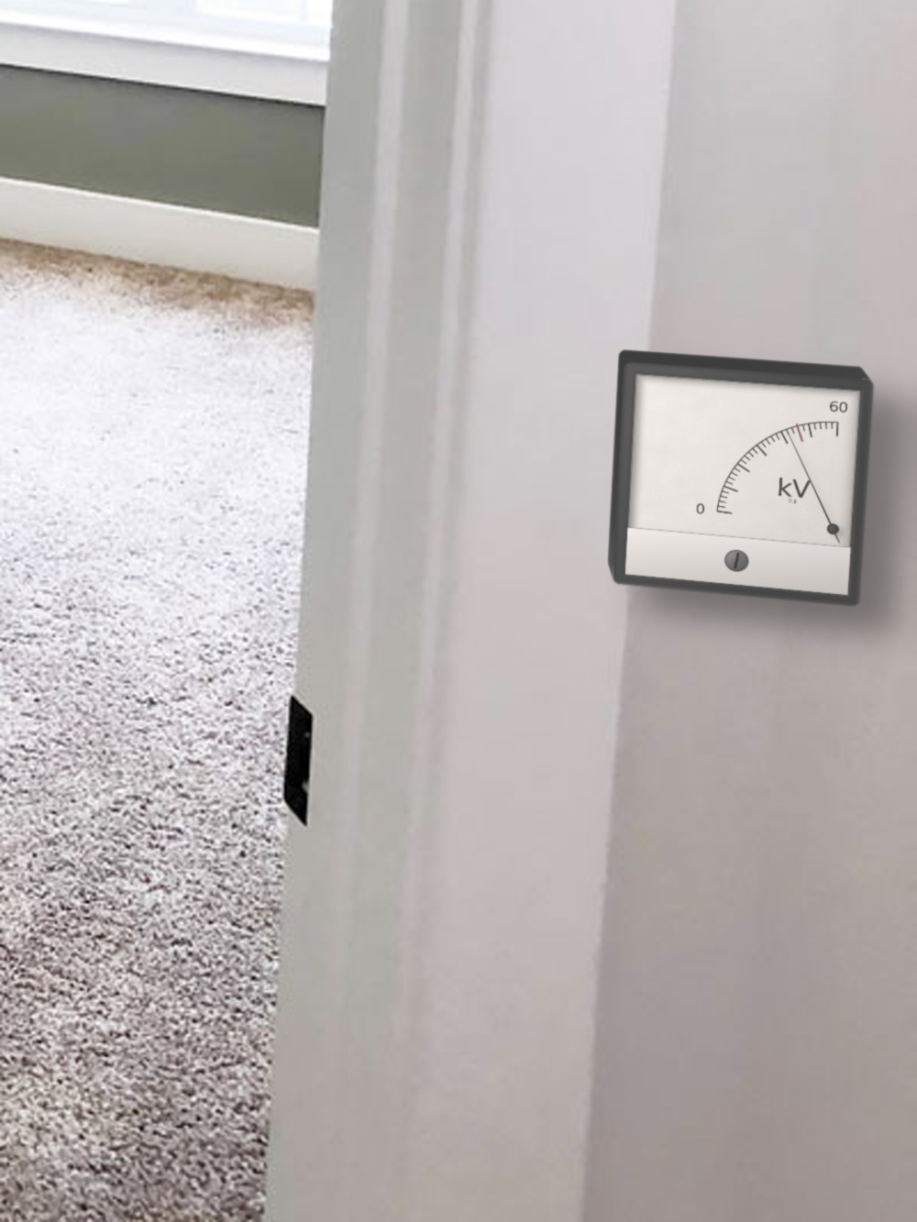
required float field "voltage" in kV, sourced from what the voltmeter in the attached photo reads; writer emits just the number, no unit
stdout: 42
